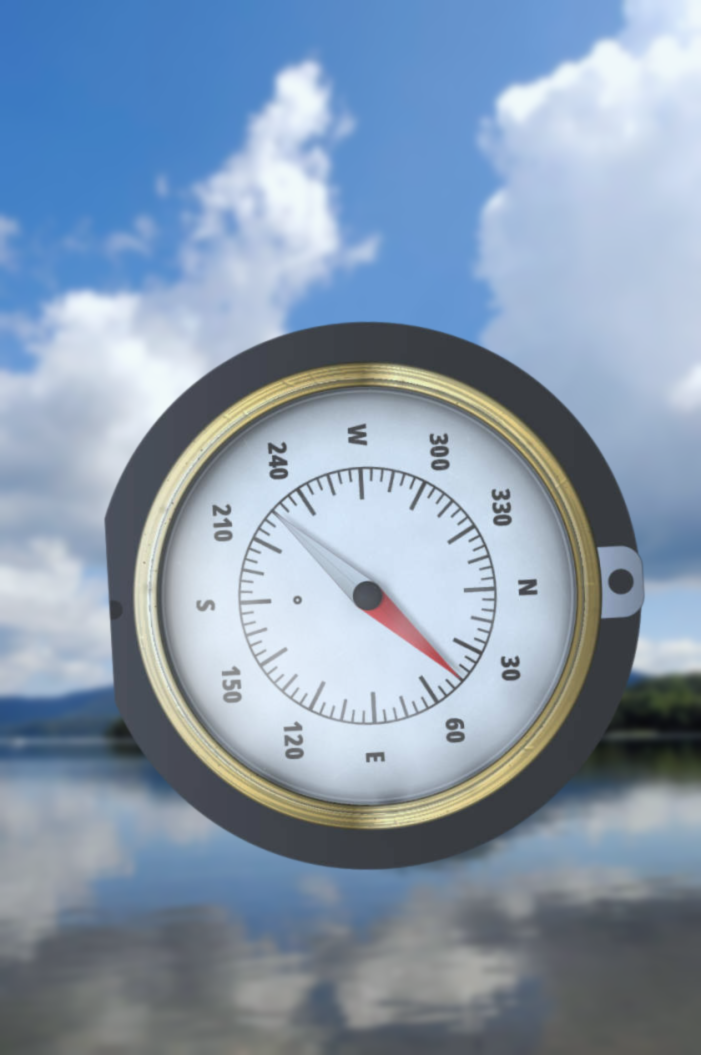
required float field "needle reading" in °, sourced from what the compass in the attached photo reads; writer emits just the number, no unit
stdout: 45
